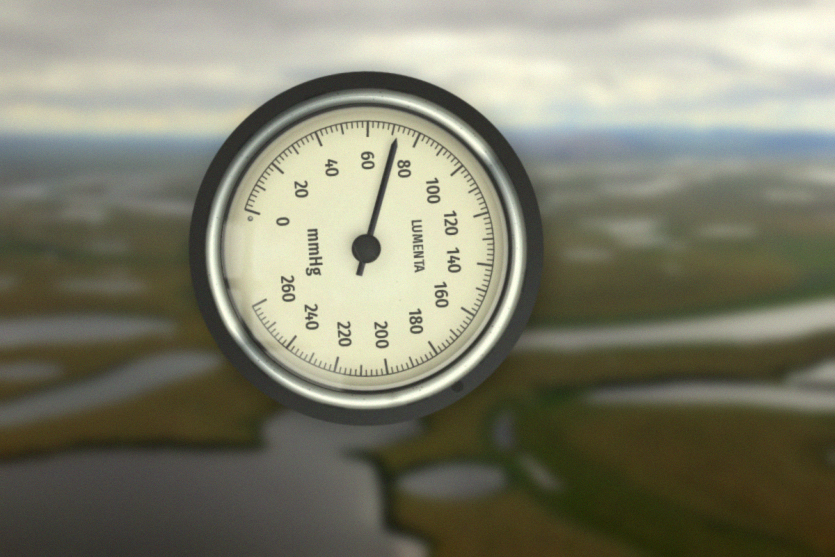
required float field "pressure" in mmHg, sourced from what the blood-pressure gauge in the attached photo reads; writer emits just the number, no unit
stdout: 72
